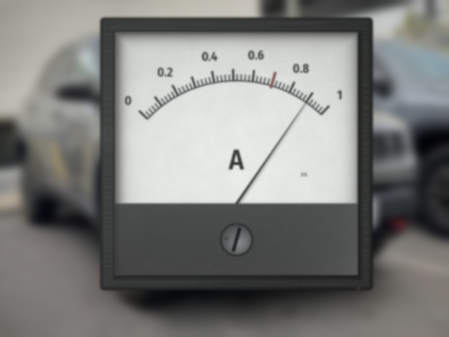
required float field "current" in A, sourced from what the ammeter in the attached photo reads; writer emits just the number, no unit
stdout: 0.9
